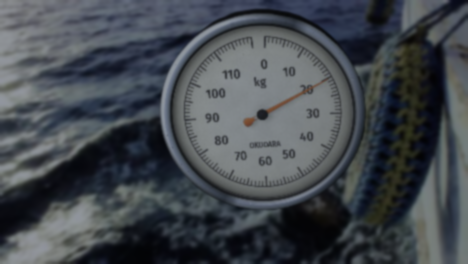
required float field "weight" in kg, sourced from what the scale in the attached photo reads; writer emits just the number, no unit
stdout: 20
